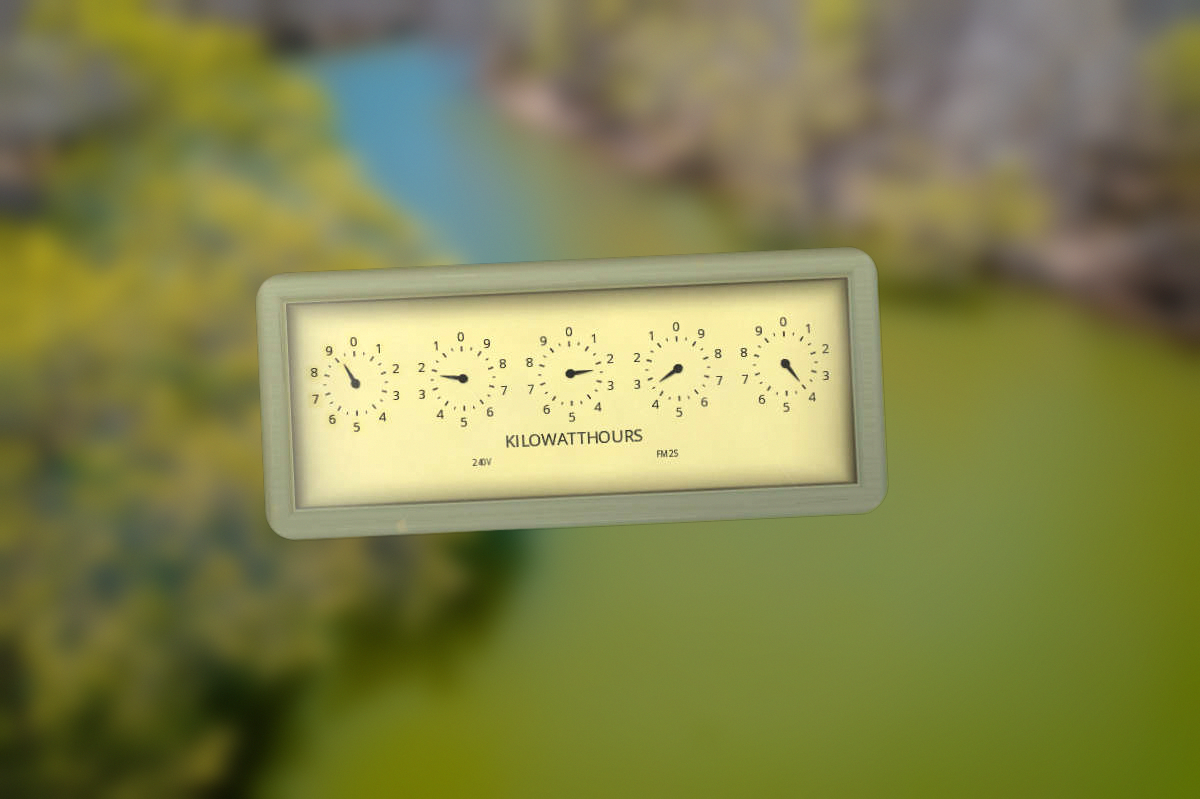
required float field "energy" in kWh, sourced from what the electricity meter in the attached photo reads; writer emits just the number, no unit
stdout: 92234
